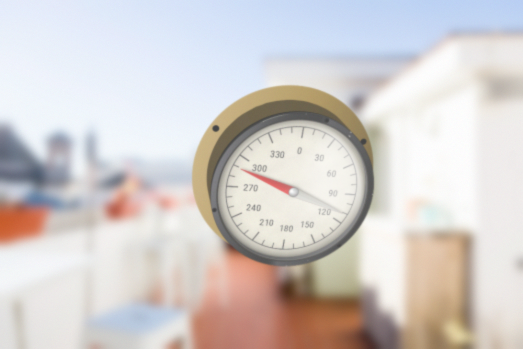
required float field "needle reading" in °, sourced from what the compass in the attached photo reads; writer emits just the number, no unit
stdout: 290
